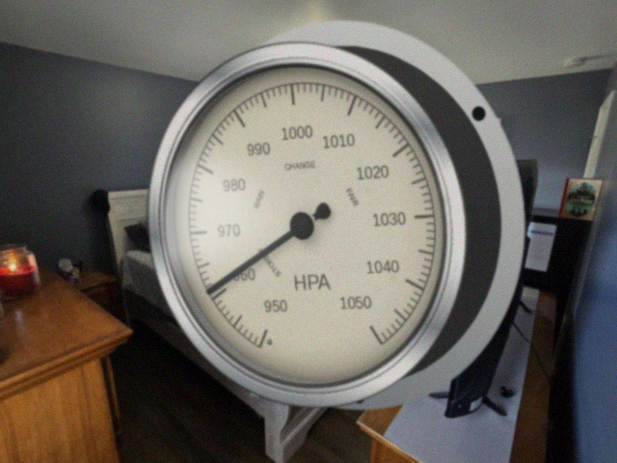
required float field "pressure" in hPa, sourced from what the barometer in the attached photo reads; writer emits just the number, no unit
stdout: 961
